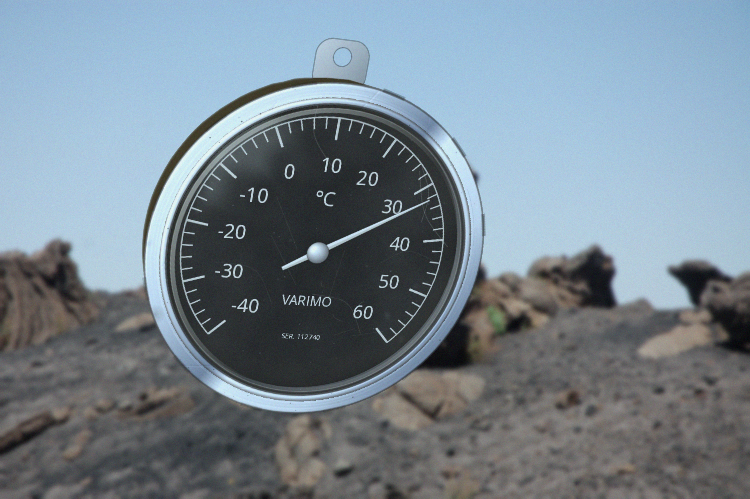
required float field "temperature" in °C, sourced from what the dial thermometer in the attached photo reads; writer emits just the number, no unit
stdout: 32
